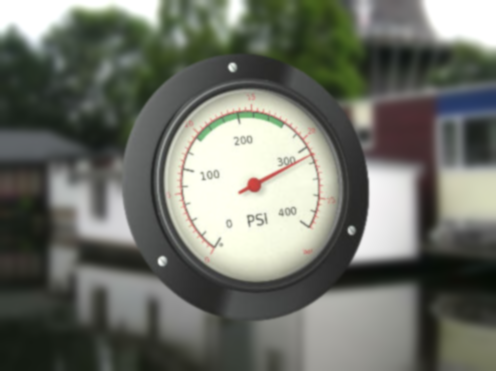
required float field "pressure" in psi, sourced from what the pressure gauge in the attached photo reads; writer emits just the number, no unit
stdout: 310
